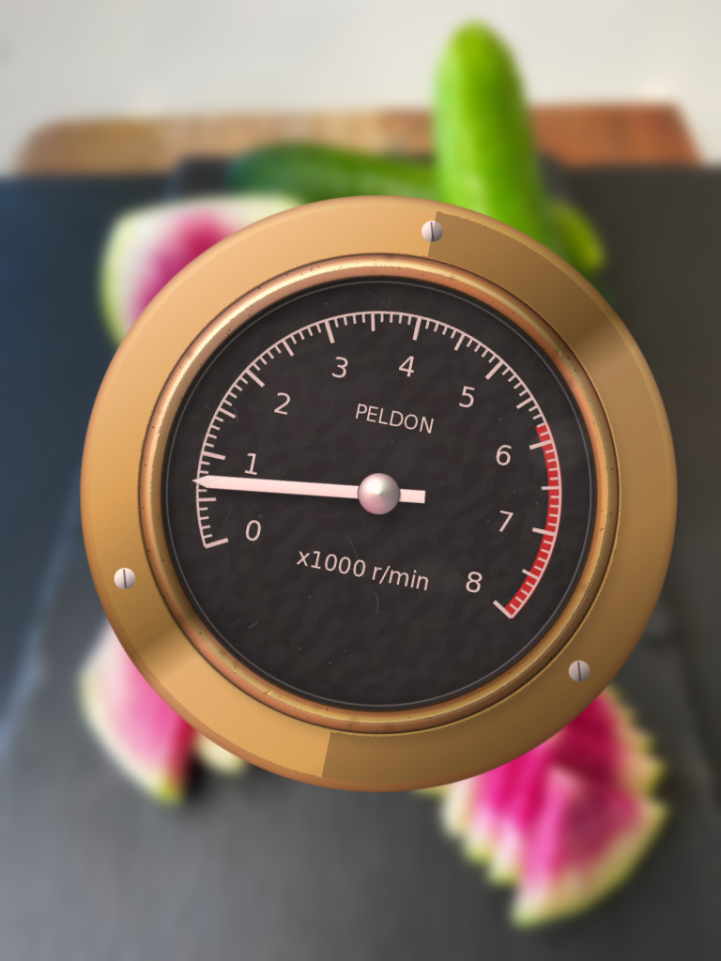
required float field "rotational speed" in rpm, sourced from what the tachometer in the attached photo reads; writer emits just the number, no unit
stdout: 700
